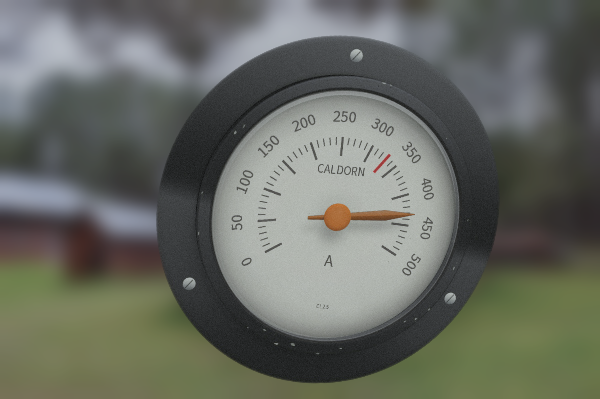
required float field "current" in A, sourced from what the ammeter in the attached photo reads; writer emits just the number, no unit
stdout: 430
